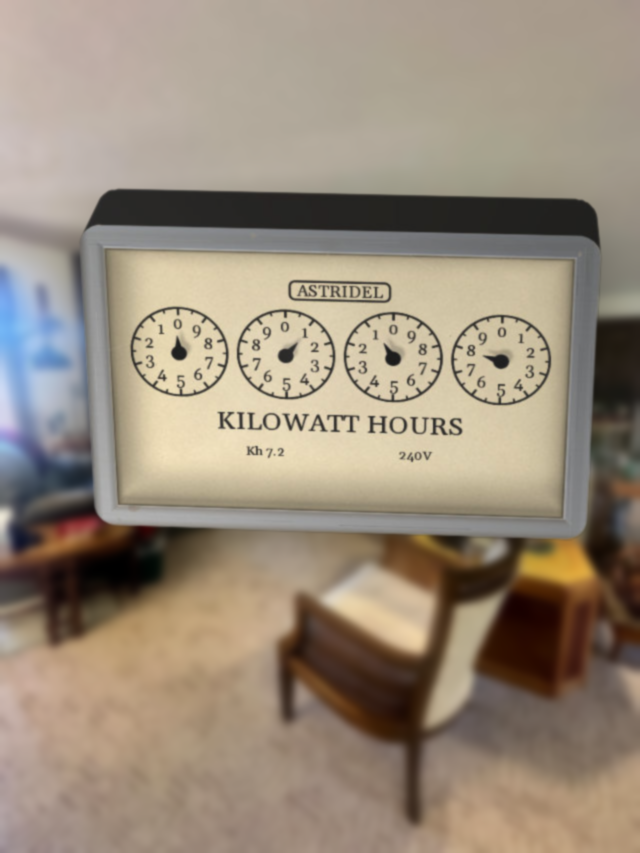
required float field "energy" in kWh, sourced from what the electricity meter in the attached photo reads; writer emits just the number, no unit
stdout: 108
